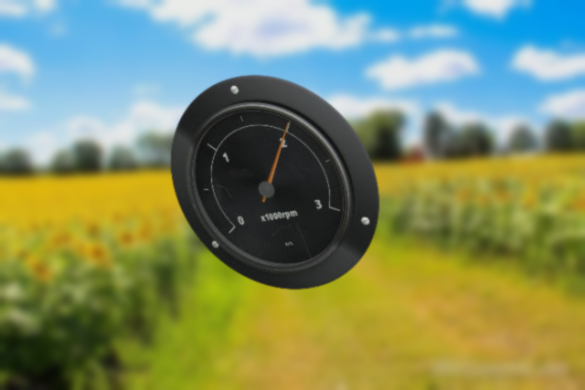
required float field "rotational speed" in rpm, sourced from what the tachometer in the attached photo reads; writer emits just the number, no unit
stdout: 2000
